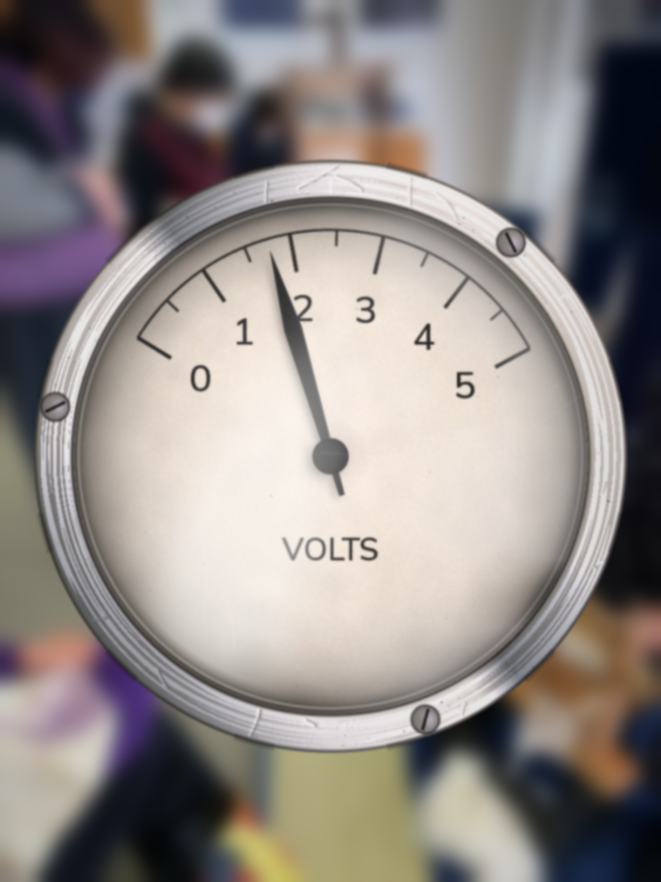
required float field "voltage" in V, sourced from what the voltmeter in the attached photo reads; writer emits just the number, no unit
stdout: 1.75
